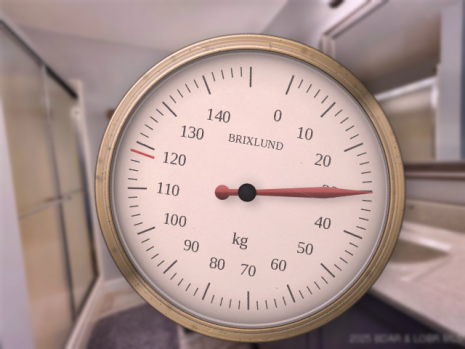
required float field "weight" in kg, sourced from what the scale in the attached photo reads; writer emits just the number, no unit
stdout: 30
